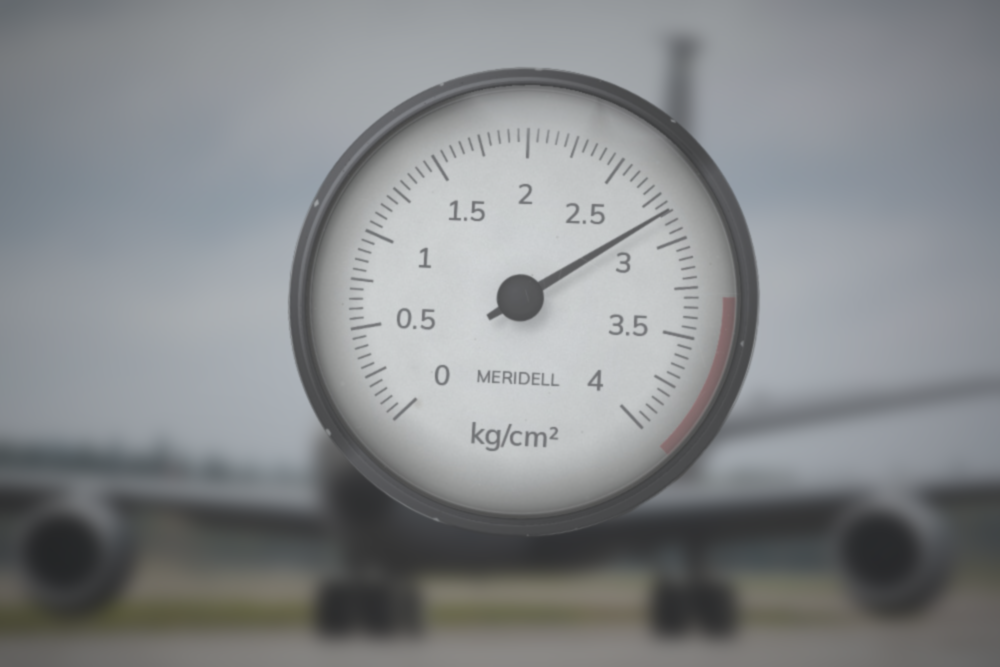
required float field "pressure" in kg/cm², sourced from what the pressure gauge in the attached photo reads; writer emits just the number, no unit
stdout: 2.85
